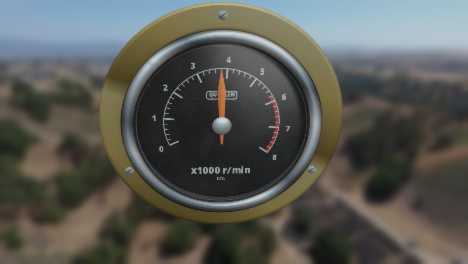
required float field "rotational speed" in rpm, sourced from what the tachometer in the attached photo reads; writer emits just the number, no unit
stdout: 3800
